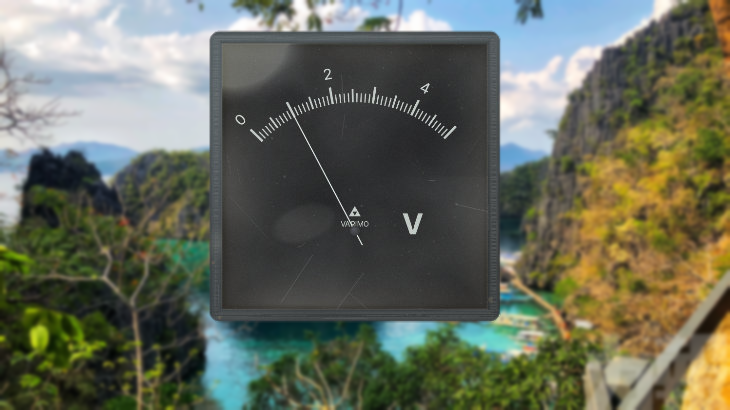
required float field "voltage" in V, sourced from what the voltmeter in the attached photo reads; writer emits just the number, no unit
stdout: 1
